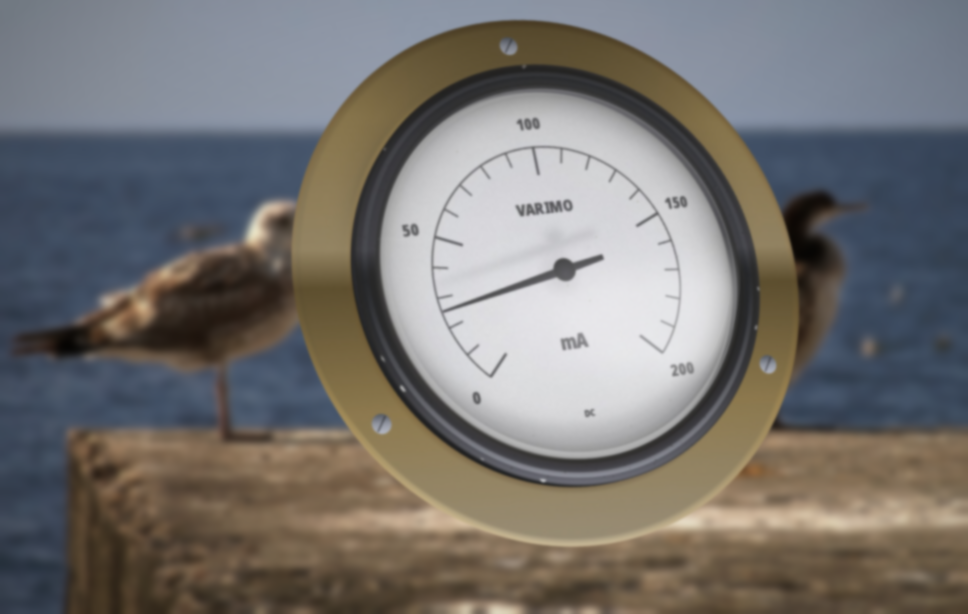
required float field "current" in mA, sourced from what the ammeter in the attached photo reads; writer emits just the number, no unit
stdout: 25
